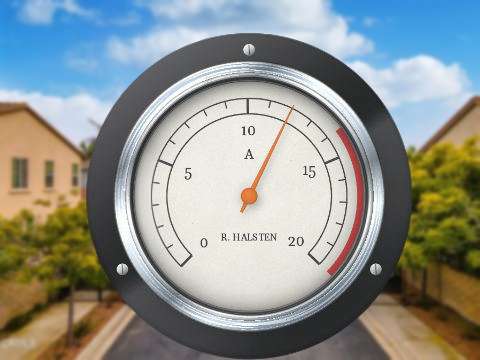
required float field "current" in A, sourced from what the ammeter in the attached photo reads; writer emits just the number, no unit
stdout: 12
